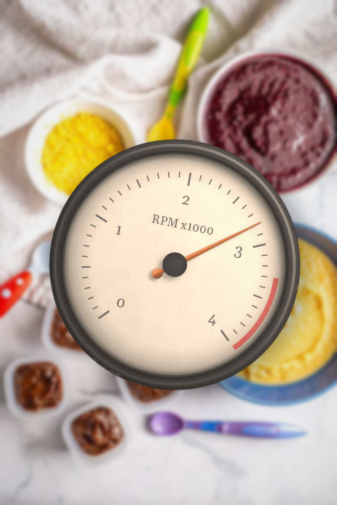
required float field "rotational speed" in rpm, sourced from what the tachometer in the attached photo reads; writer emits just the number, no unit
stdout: 2800
